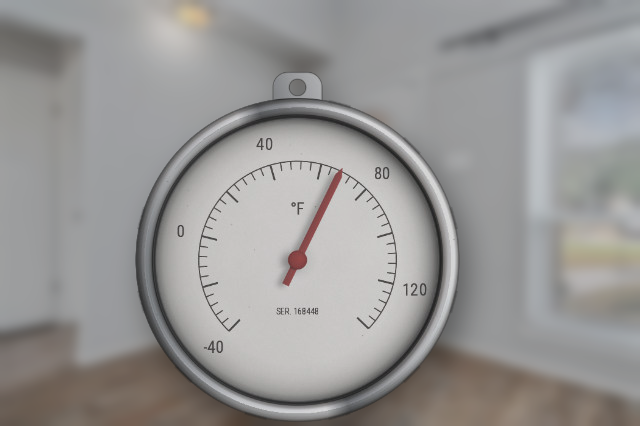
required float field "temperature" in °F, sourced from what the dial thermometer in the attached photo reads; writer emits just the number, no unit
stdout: 68
